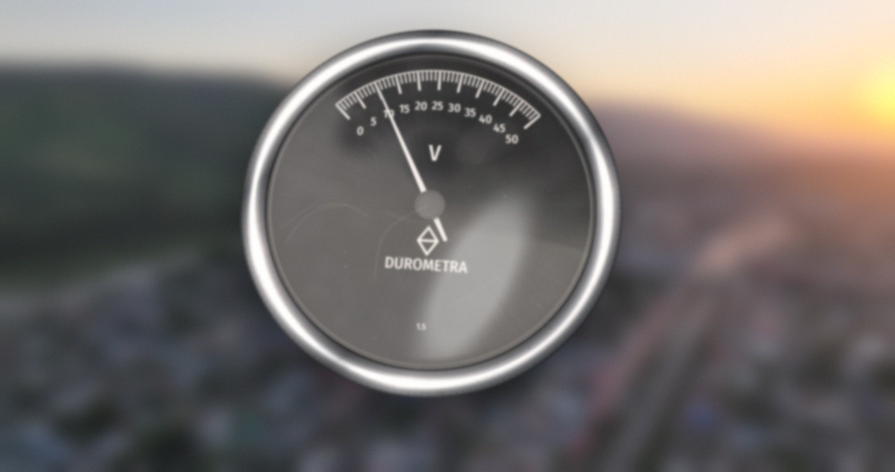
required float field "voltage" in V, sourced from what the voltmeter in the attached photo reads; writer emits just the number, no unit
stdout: 10
